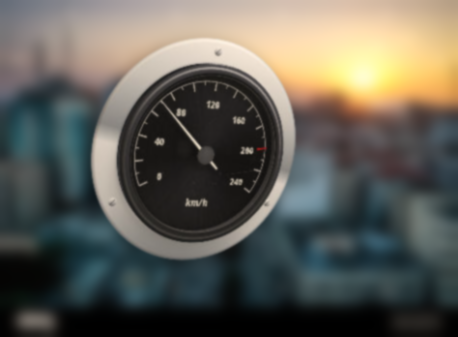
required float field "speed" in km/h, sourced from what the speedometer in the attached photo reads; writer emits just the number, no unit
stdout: 70
